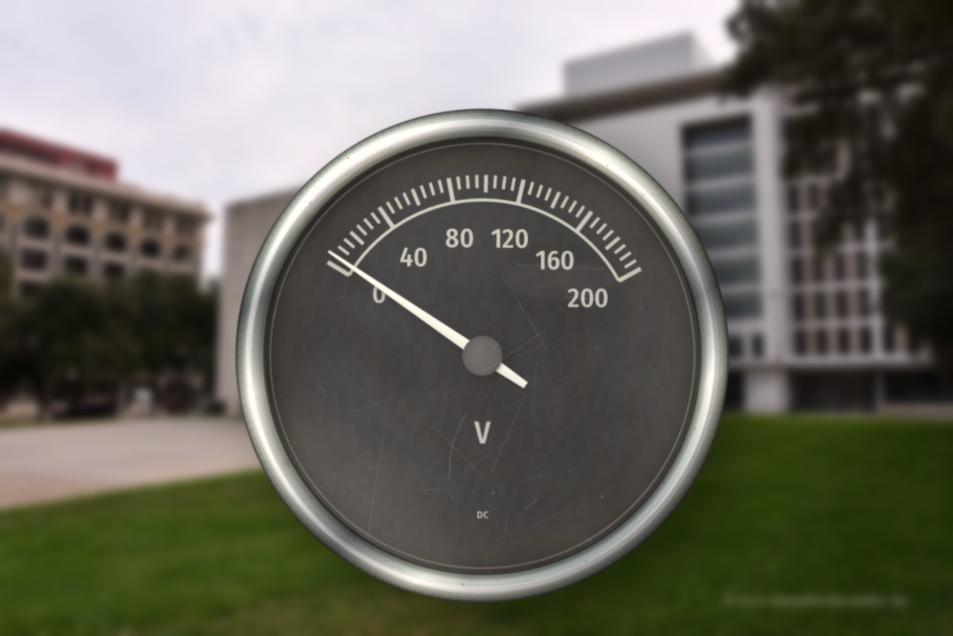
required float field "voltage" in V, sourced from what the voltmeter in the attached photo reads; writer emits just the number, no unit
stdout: 5
